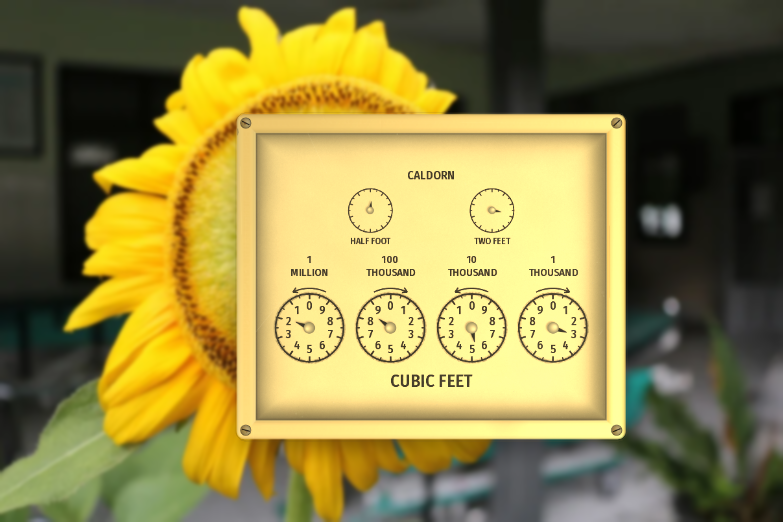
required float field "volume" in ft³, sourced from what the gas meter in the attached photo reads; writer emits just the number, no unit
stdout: 185300
